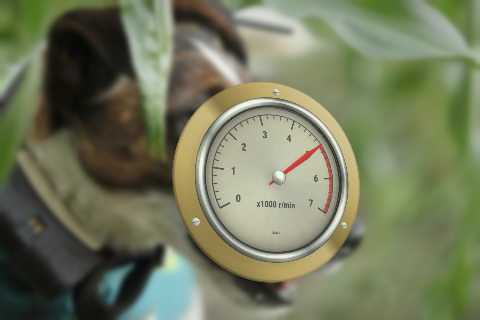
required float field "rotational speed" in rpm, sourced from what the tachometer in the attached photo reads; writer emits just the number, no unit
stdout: 5000
